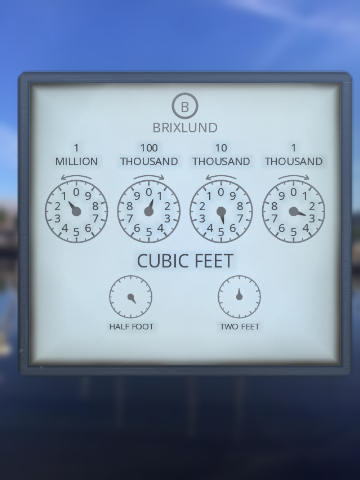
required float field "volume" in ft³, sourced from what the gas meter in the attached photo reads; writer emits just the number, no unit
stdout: 105300
